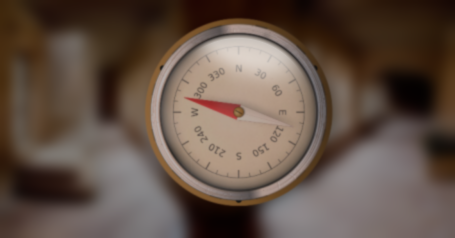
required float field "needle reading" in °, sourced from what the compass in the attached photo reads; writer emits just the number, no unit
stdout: 285
